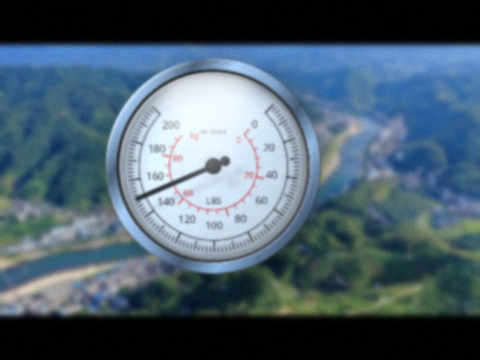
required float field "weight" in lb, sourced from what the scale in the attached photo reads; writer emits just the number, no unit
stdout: 150
